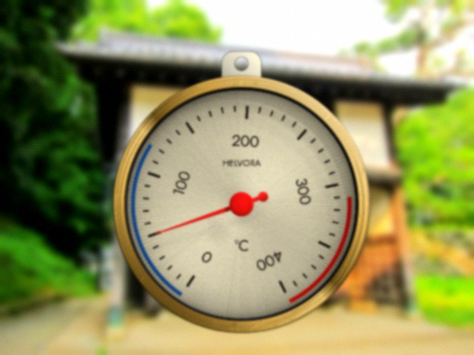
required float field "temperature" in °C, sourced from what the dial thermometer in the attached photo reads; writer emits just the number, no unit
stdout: 50
